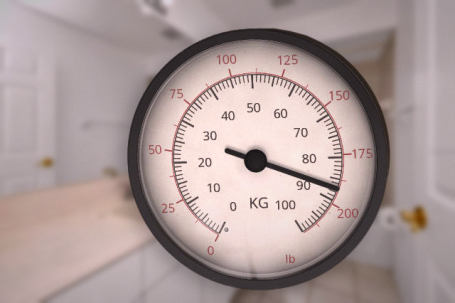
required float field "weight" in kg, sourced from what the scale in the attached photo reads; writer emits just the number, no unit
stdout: 87
